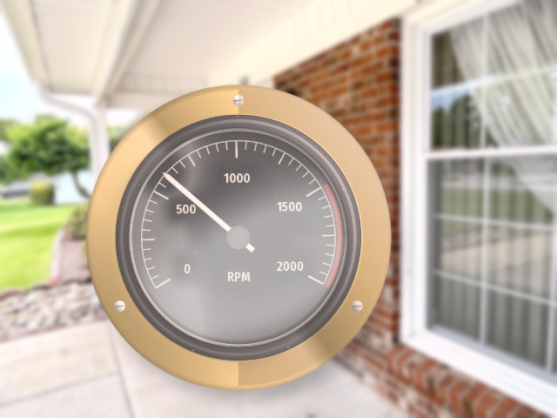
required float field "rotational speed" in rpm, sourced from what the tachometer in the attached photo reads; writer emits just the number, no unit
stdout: 600
